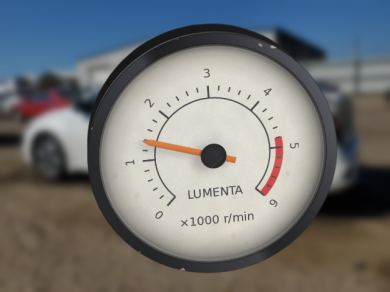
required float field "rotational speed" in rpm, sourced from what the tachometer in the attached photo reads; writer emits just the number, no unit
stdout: 1400
